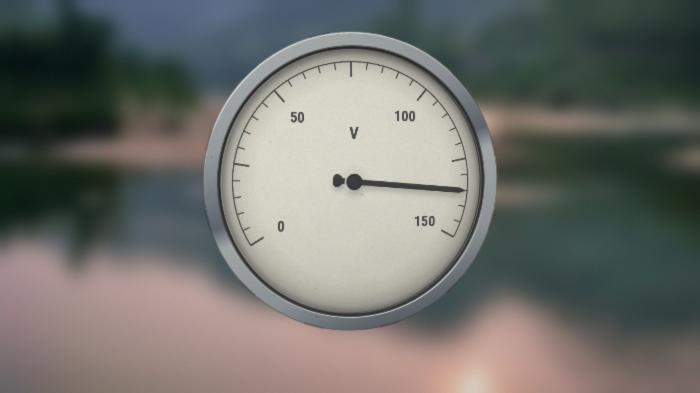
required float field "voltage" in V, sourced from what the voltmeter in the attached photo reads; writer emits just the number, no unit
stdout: 135
